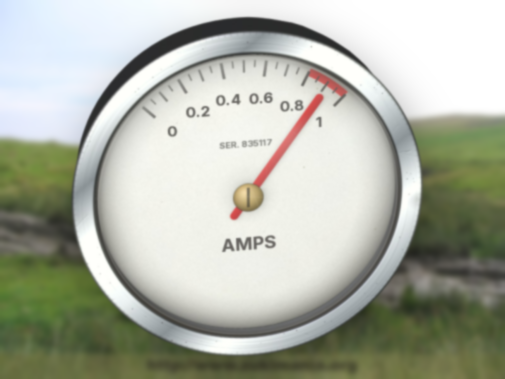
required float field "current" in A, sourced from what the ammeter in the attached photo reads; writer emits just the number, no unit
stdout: 0.9
